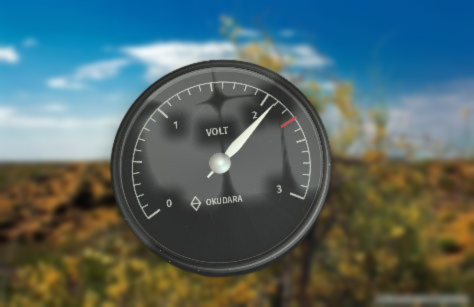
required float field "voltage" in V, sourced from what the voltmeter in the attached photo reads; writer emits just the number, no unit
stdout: 2.1
